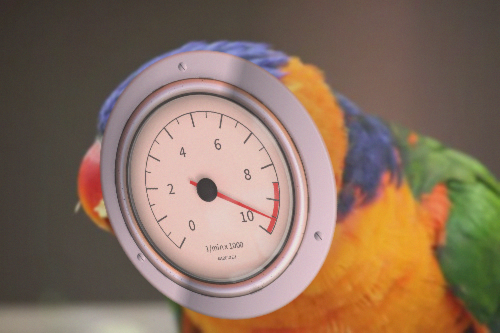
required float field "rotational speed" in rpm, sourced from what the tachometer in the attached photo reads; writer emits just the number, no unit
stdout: 9500
